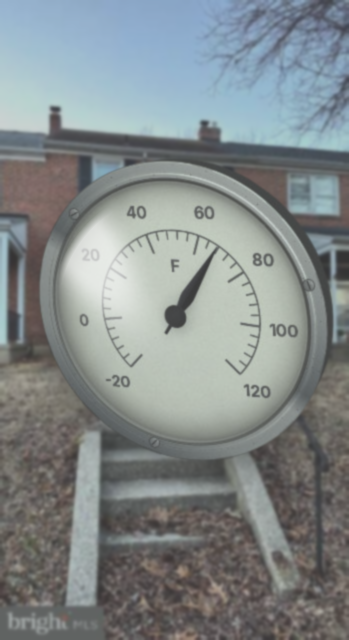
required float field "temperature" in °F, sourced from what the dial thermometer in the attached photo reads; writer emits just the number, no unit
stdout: 68
